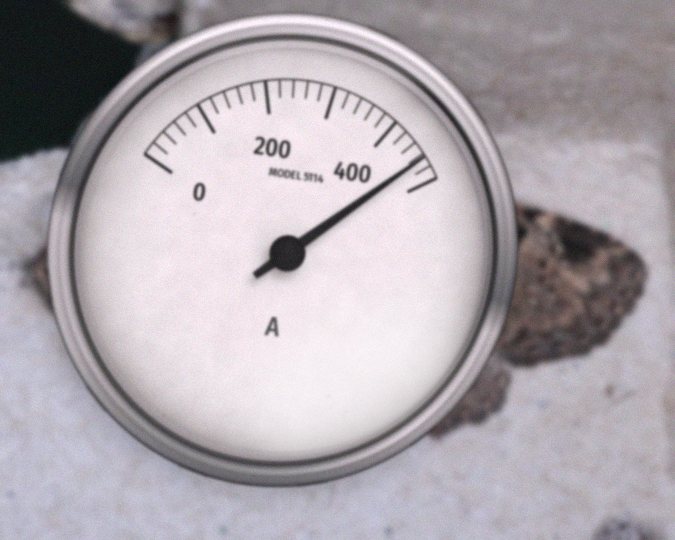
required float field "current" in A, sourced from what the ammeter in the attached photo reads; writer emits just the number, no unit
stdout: 460
